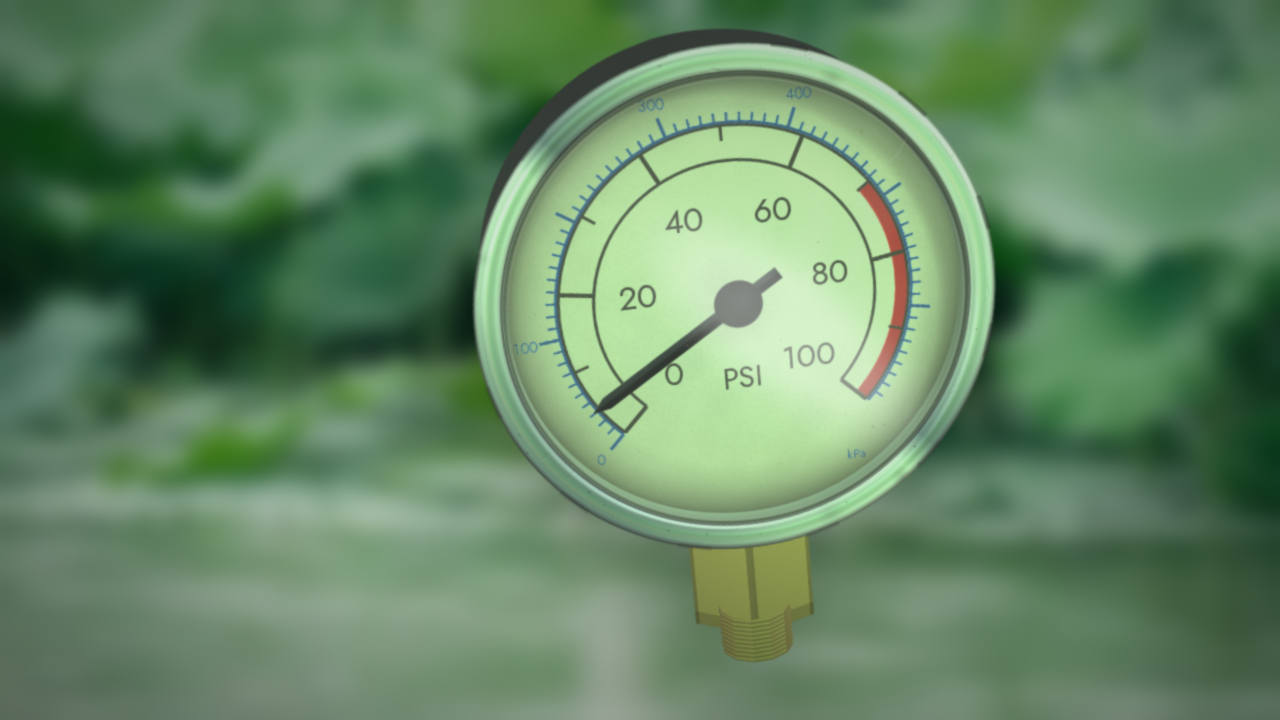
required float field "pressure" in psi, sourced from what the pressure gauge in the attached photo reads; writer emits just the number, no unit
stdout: 5
